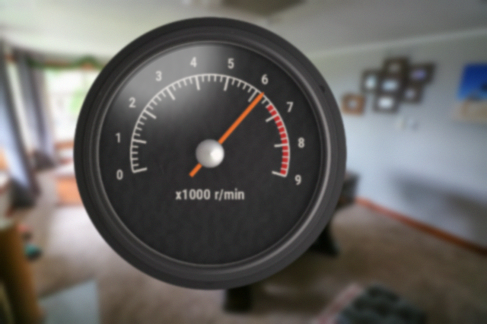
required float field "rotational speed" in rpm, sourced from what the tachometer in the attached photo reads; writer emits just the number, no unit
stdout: 6200
